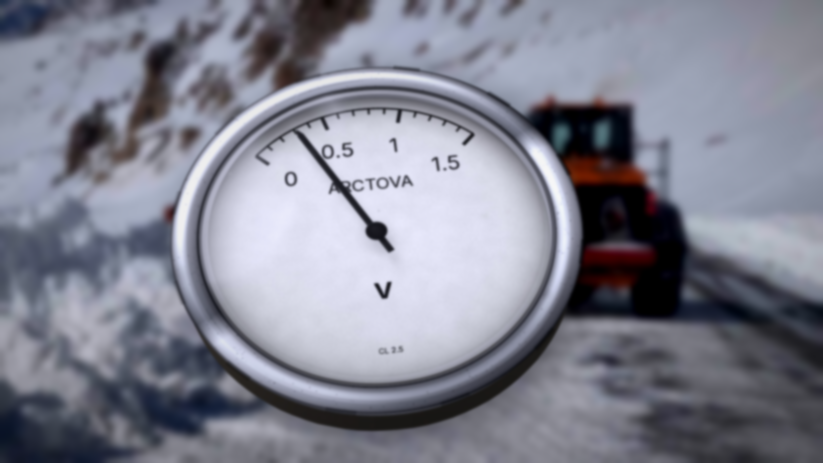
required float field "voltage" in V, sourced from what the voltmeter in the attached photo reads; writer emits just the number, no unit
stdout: 0.3
